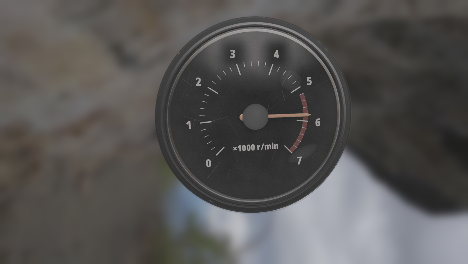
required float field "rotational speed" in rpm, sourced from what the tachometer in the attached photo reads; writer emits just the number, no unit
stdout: 5800
